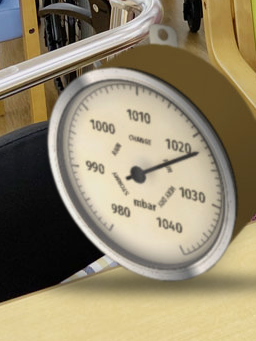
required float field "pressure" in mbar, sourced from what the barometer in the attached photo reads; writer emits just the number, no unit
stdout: 1022
